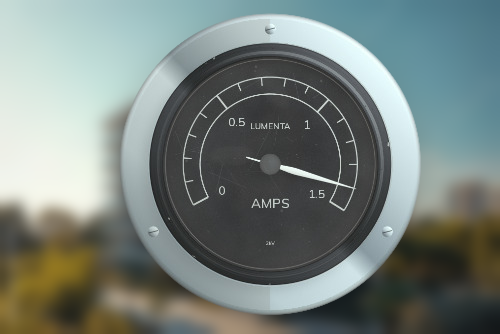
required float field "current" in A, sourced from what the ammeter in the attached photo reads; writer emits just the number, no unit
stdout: 1.4
